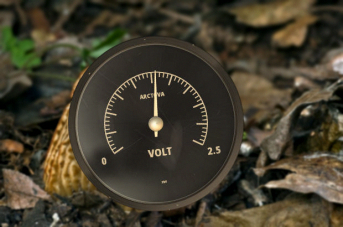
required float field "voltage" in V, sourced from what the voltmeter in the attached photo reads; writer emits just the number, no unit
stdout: 1.3
